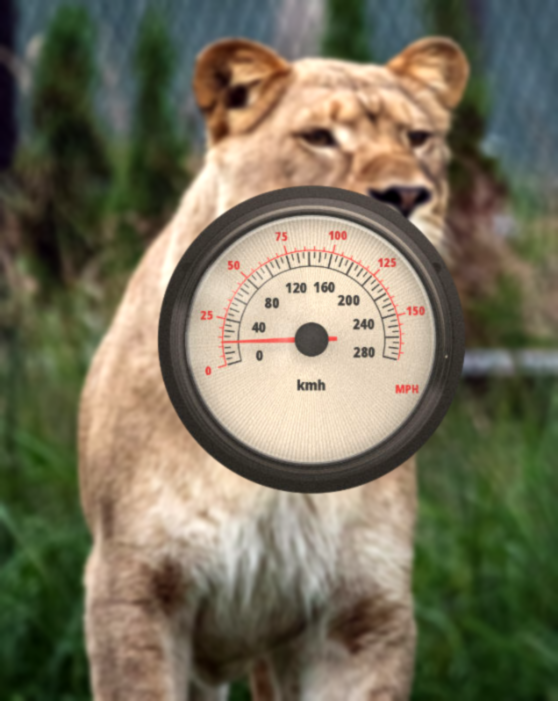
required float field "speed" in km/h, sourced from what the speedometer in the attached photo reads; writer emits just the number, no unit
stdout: 20
